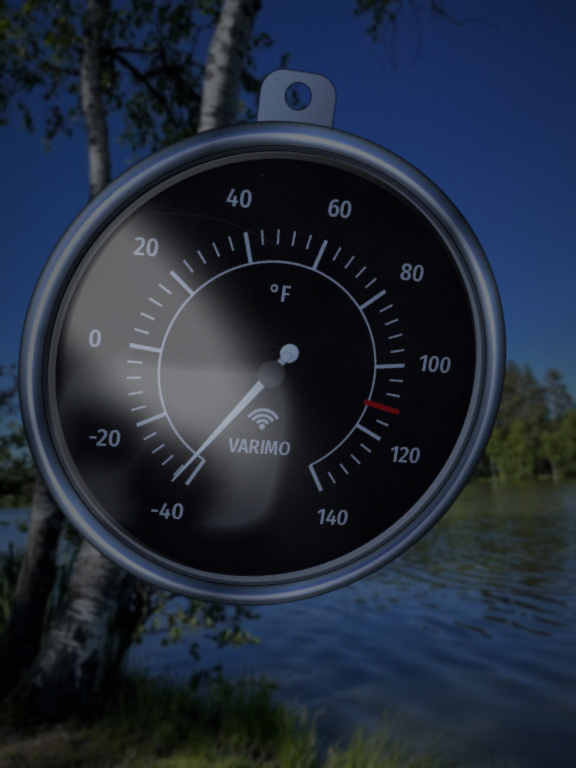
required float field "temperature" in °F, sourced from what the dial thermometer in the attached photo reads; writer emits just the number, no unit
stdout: -36
